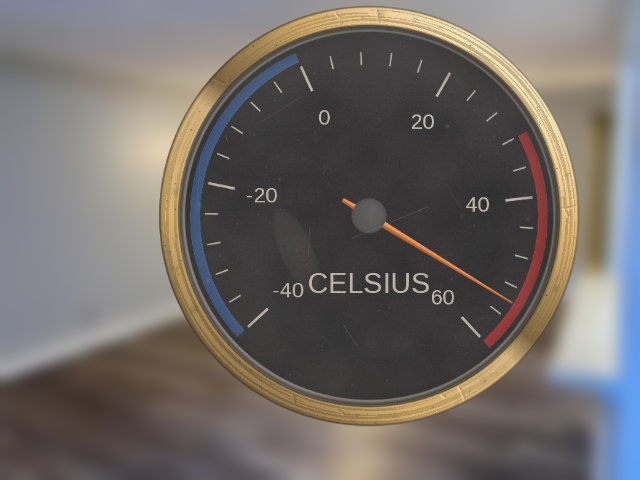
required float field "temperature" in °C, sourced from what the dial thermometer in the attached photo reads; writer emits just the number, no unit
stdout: 54
